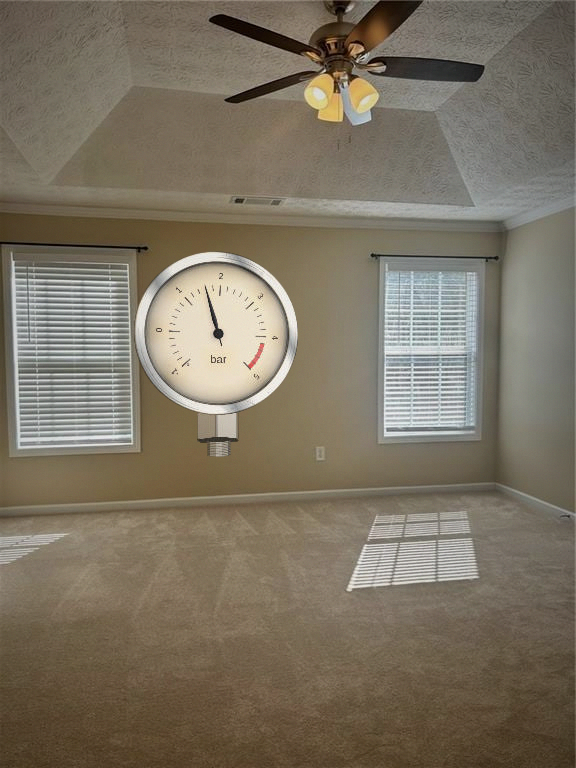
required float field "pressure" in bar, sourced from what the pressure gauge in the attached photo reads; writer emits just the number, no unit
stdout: 1.6
